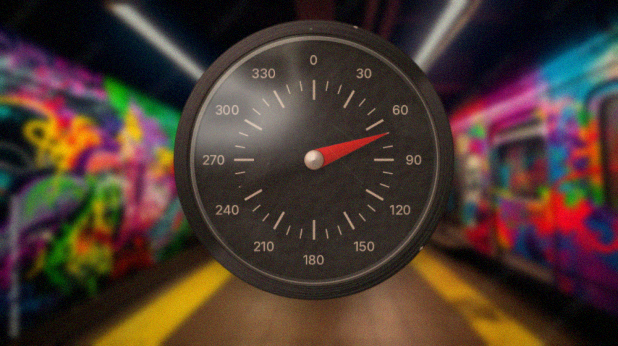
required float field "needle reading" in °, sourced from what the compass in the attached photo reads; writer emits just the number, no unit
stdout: 70
